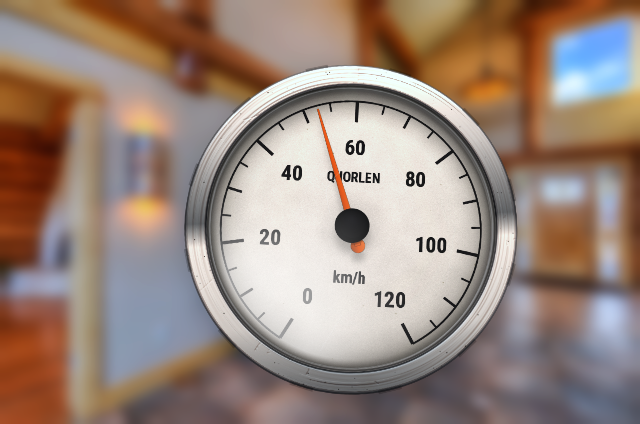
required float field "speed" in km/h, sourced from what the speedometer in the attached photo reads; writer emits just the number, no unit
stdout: 52.5
